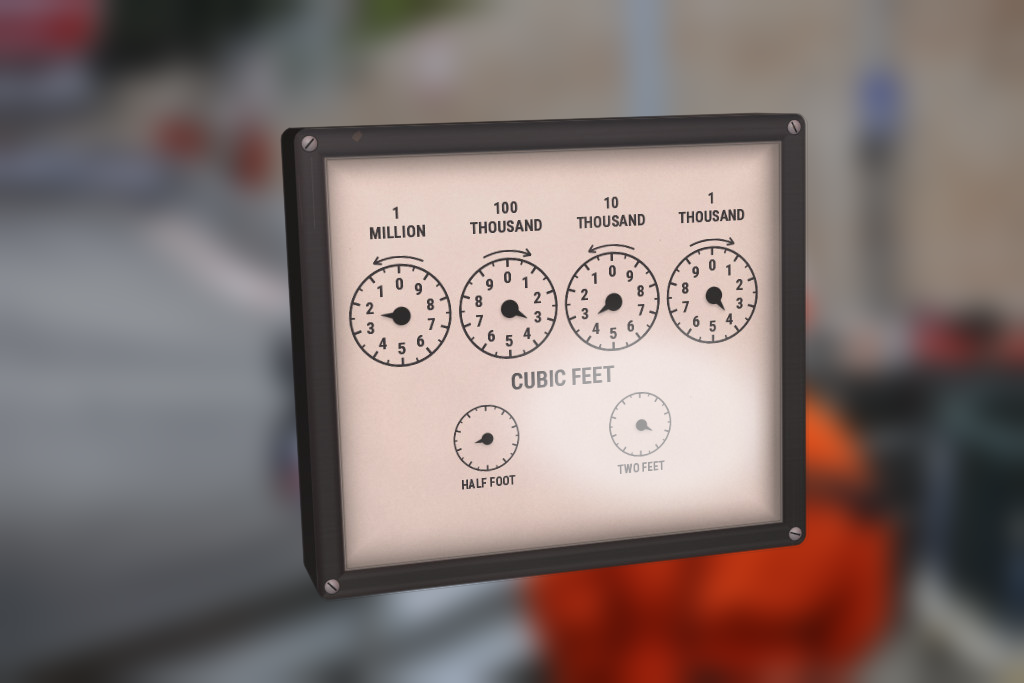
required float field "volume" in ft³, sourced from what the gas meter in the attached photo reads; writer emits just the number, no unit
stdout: 233400
